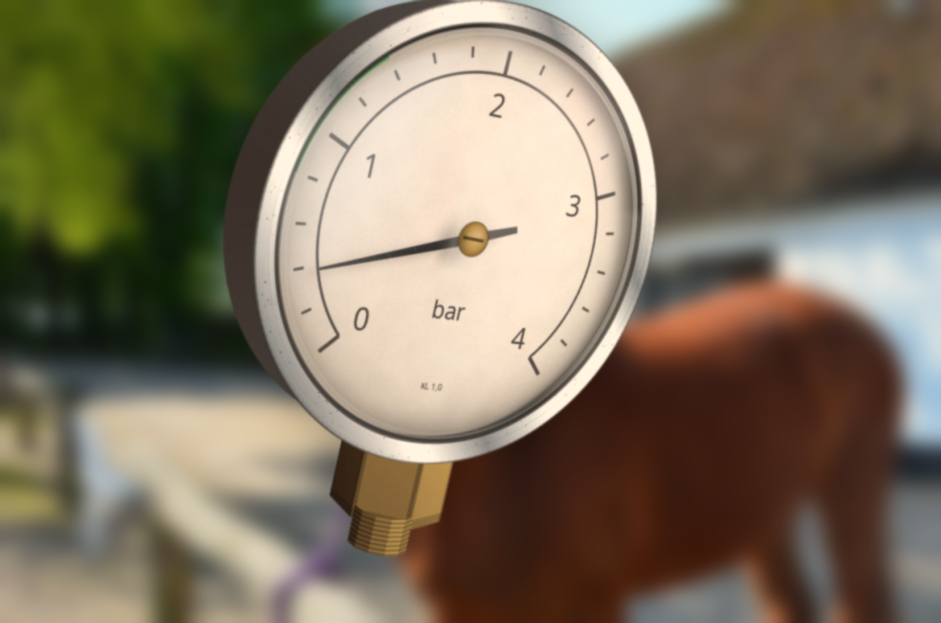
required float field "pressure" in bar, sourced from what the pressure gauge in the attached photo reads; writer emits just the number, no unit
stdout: 0.4
